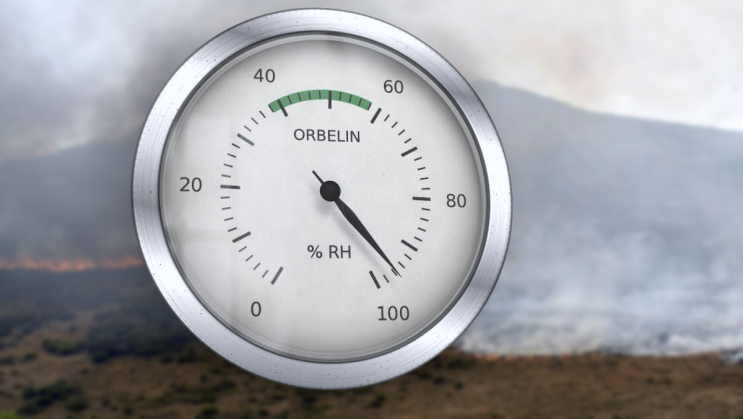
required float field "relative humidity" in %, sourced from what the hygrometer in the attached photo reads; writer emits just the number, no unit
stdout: 96
